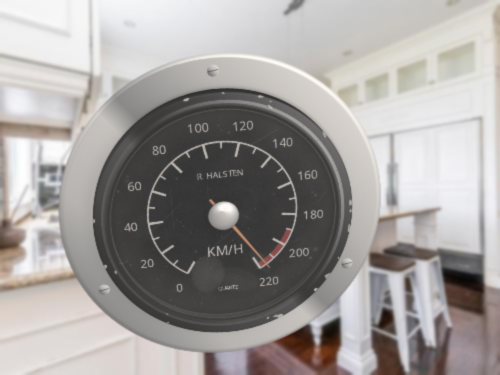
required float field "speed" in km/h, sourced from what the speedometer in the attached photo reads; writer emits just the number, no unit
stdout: 215
